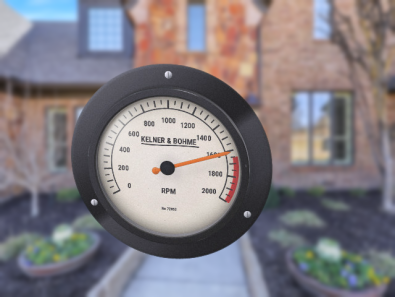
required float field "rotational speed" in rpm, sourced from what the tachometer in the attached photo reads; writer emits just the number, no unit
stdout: 1600
